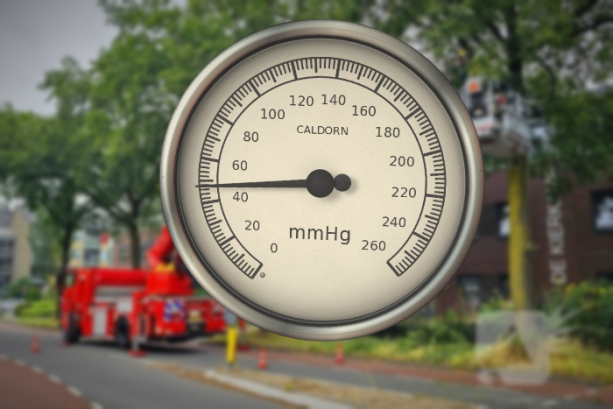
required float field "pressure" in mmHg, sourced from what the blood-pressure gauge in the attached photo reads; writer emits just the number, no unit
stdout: 48
